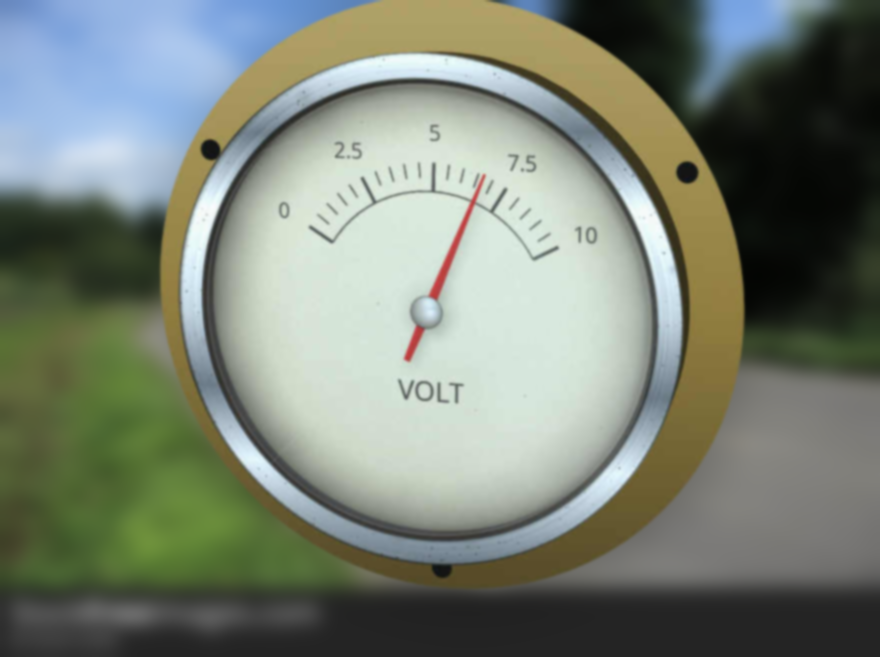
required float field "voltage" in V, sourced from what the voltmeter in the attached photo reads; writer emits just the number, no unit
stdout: 6.75
